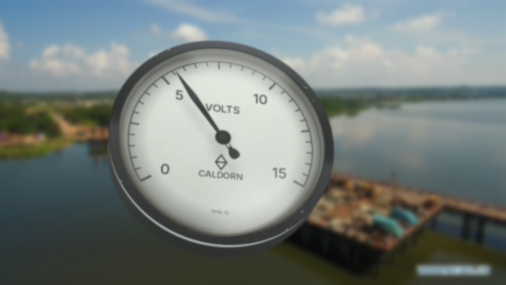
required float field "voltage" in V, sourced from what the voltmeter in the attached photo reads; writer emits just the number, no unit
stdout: 5.5
